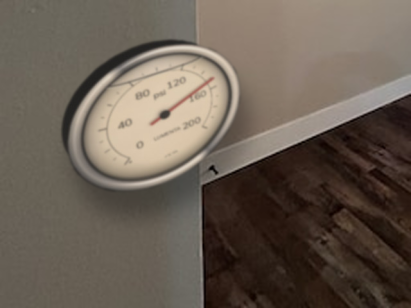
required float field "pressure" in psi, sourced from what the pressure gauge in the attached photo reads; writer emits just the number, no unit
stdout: 150
